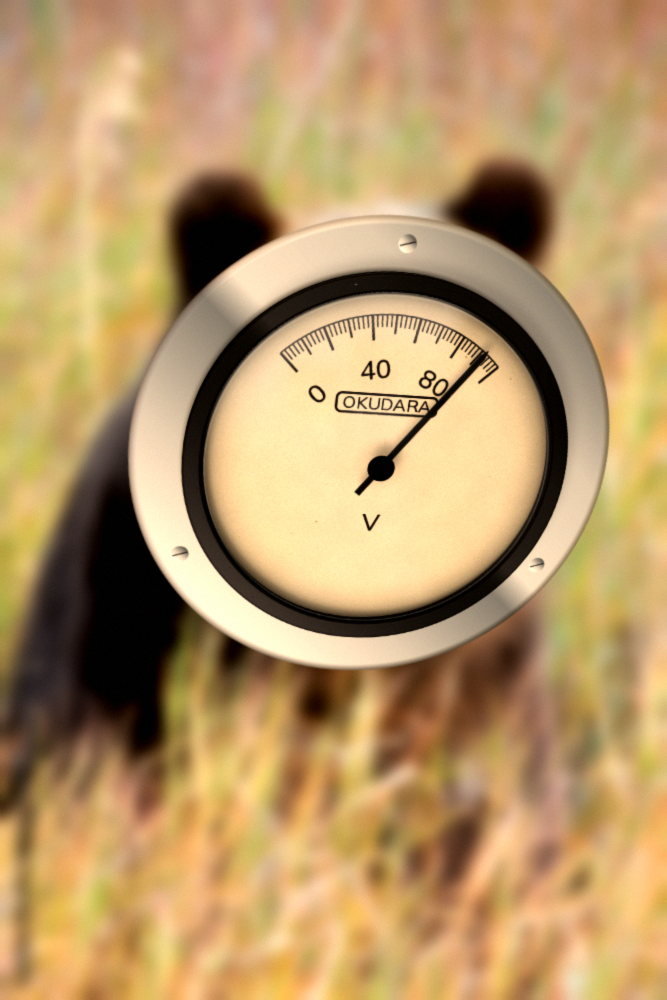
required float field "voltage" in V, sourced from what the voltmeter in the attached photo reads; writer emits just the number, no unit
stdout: 90
